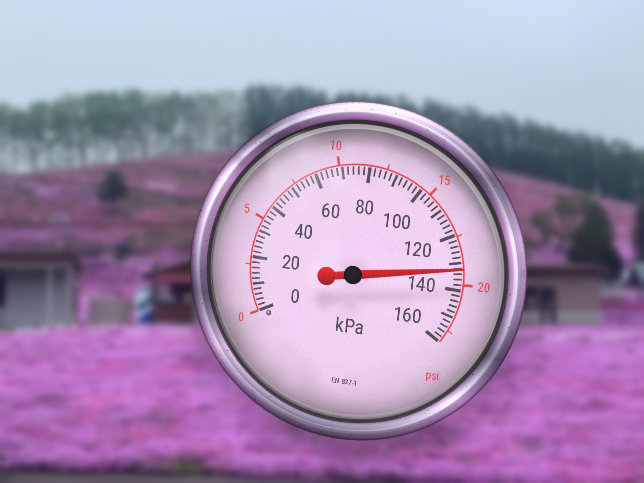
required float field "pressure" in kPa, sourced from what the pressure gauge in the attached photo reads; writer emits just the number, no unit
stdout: 132
